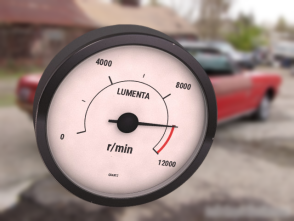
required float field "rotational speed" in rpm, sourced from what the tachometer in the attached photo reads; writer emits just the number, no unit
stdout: 10000
